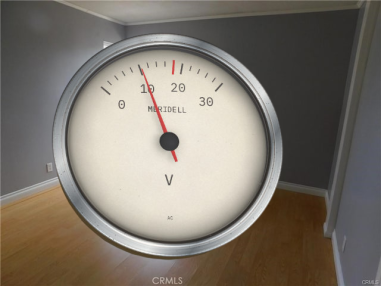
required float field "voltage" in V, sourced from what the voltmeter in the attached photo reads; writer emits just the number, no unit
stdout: 10
